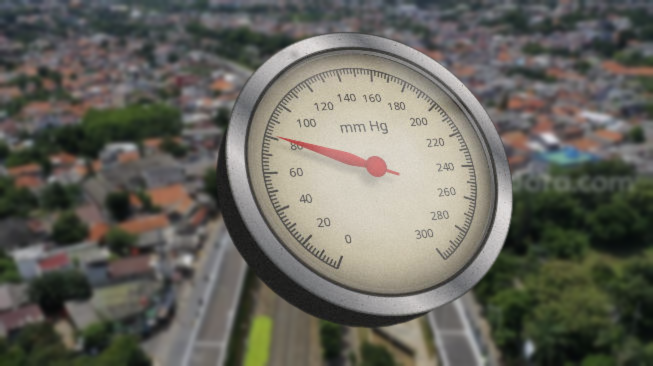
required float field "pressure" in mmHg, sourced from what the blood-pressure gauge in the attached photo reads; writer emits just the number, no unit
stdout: 80
